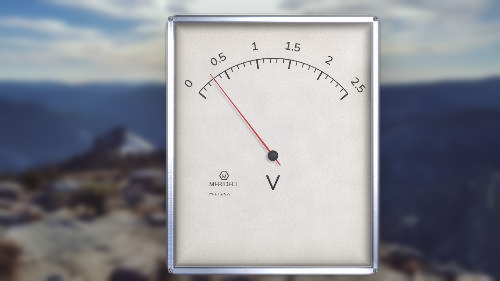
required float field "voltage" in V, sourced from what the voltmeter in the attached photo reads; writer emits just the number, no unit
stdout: 0.3
